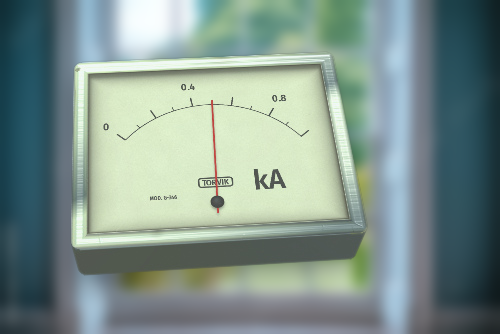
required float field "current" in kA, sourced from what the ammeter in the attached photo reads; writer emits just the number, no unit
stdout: 0.5
